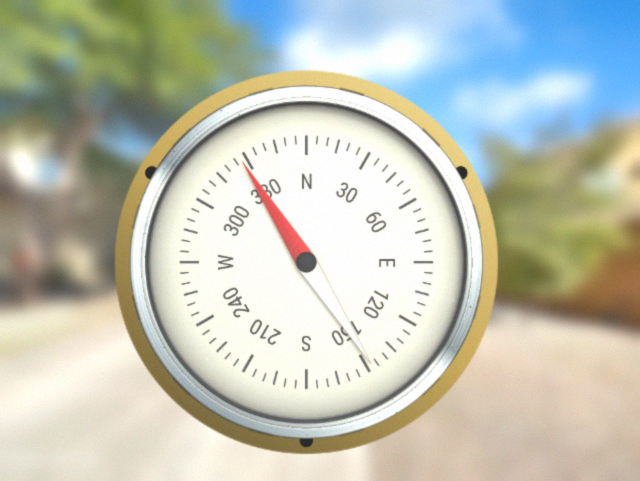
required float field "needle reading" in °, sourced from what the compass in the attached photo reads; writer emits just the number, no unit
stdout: 327.5
